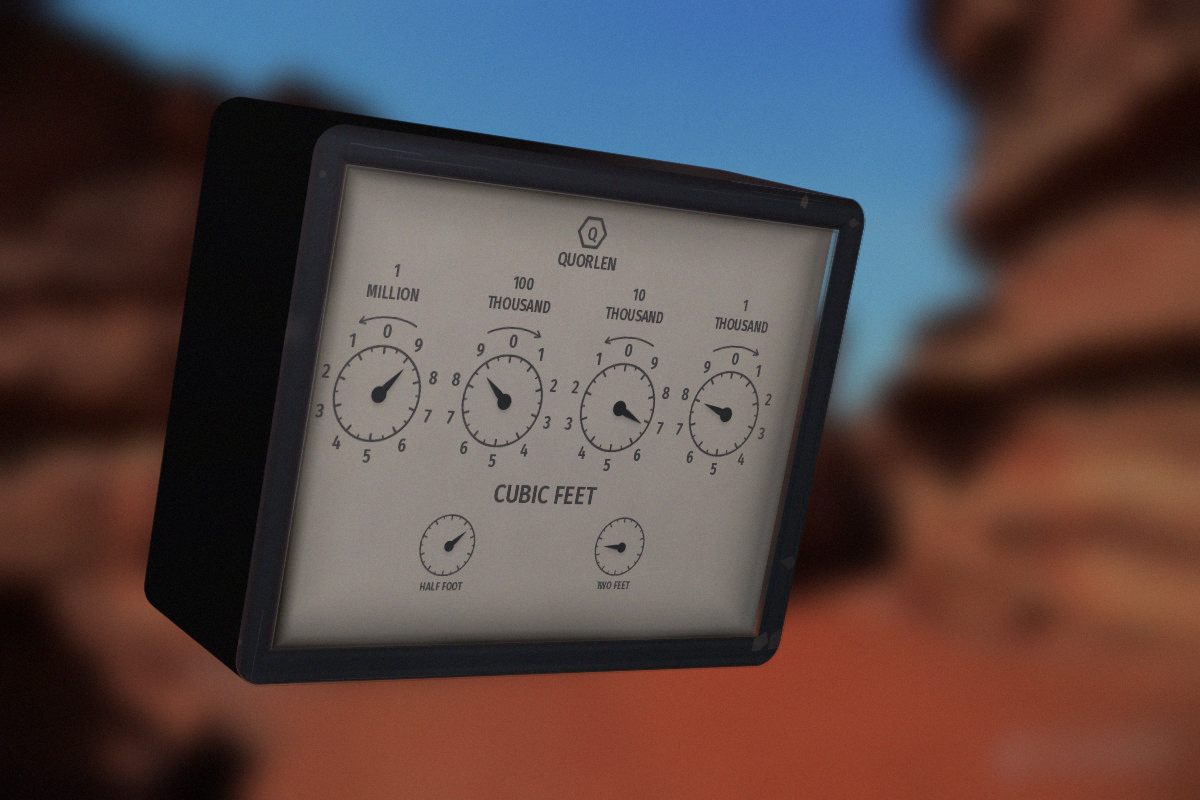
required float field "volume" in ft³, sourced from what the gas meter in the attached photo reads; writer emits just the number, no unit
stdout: 886800
